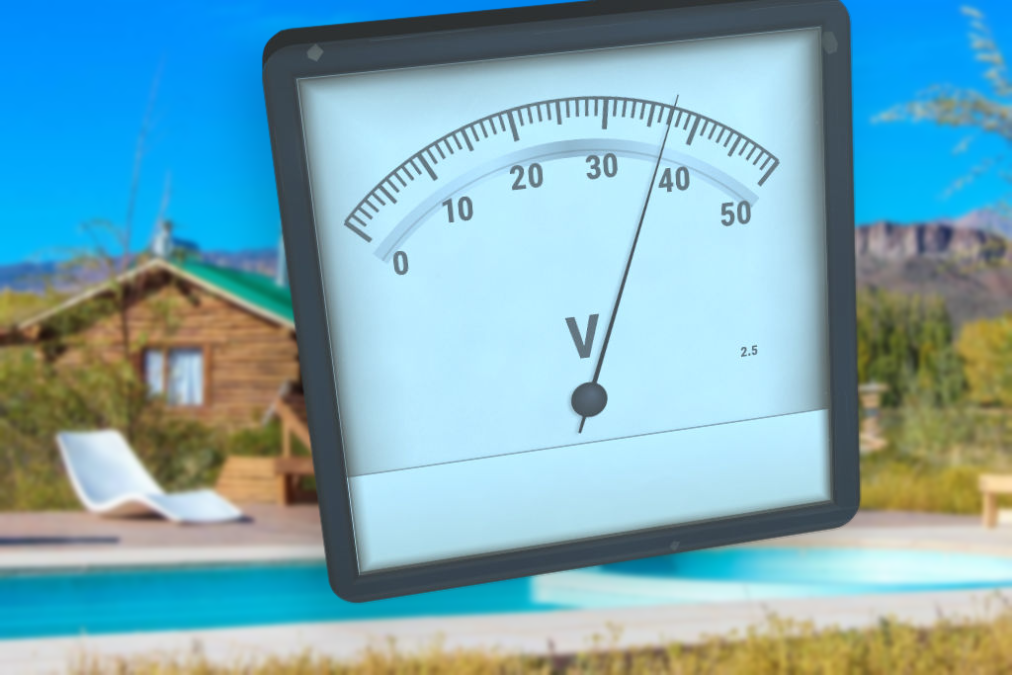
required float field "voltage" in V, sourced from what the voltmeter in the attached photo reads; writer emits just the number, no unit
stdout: 37
